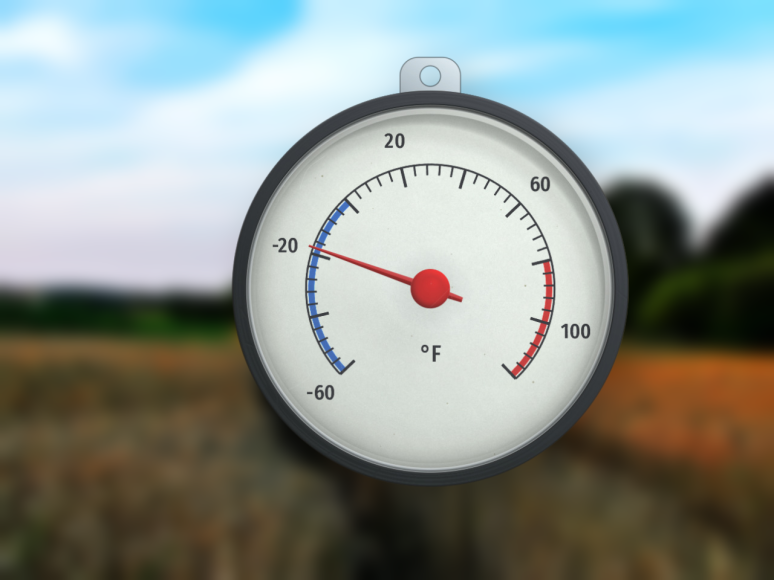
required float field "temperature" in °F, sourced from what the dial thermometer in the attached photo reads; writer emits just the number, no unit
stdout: -18
